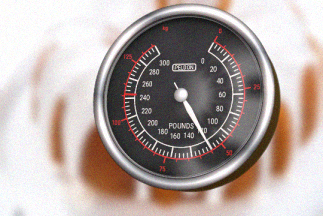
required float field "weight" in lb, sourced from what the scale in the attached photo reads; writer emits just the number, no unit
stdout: 120
